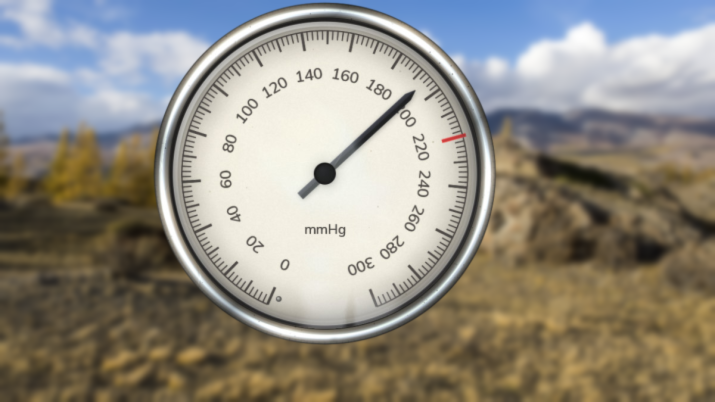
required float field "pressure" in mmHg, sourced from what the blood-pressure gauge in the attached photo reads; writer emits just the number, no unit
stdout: 194
